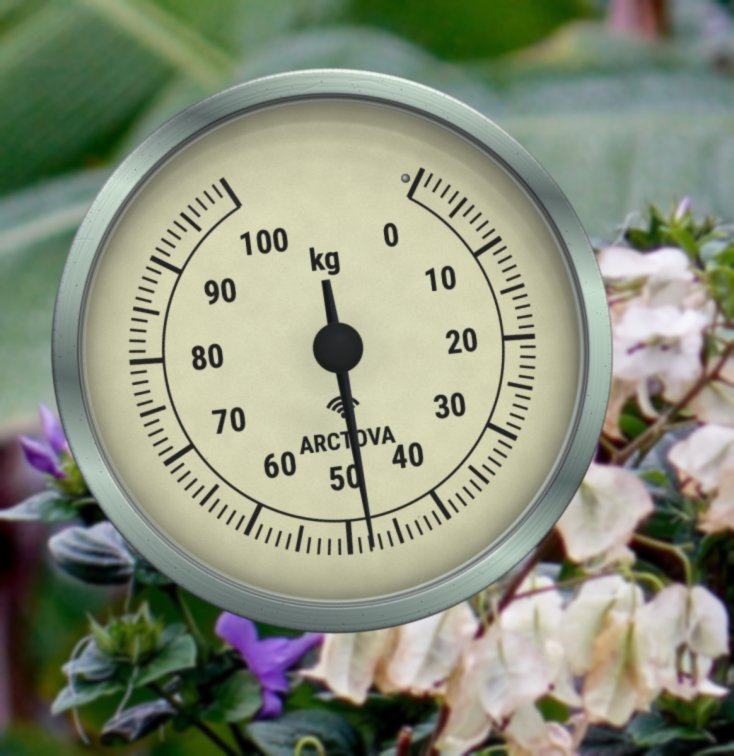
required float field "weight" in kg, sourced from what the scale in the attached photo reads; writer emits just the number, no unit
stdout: 48
